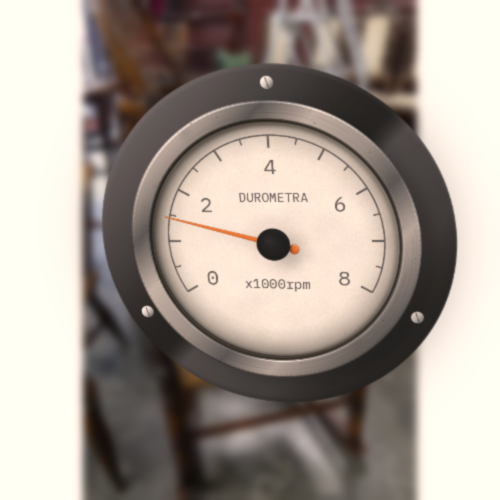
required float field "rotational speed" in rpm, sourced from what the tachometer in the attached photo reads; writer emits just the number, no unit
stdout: 1500
